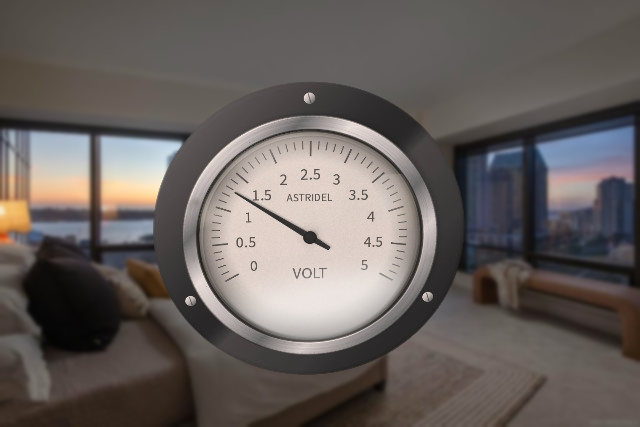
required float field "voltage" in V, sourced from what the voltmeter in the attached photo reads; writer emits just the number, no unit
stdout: 1.3
